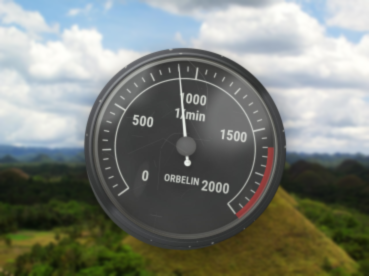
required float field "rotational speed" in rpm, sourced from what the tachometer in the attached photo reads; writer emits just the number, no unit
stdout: 900
